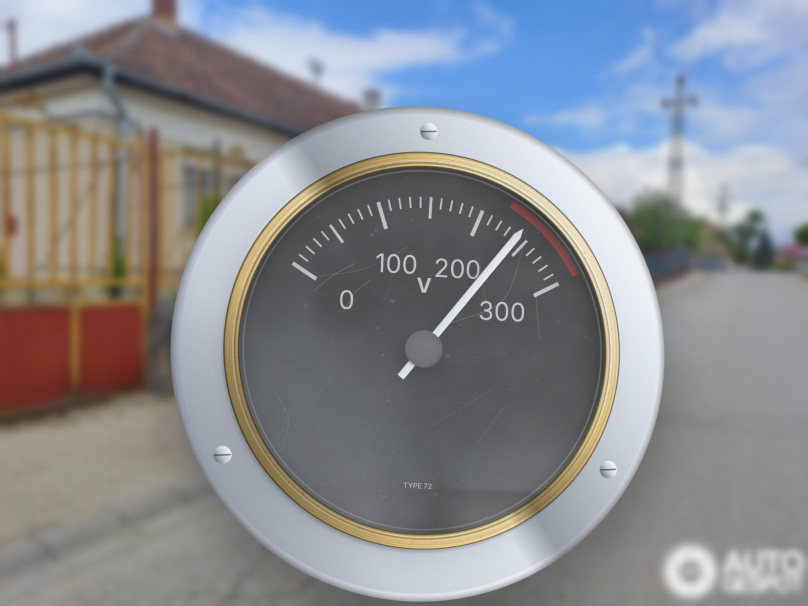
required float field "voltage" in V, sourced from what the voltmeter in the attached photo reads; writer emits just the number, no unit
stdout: 240
